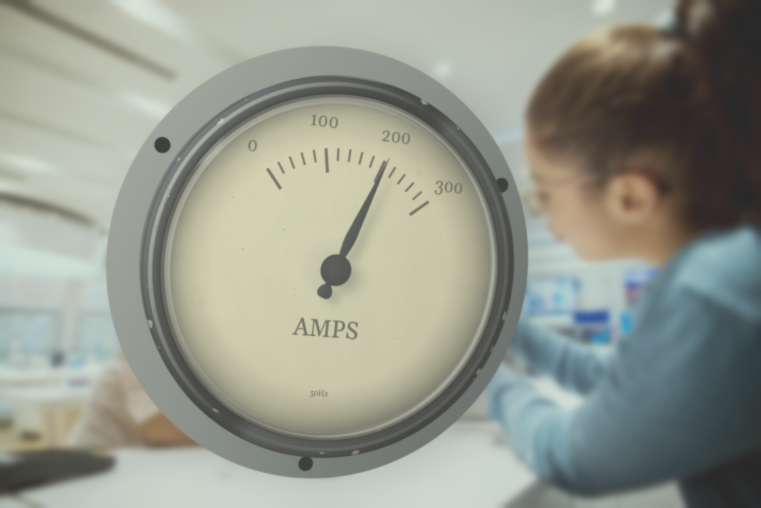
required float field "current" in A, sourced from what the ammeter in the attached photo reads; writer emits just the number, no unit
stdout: 200
